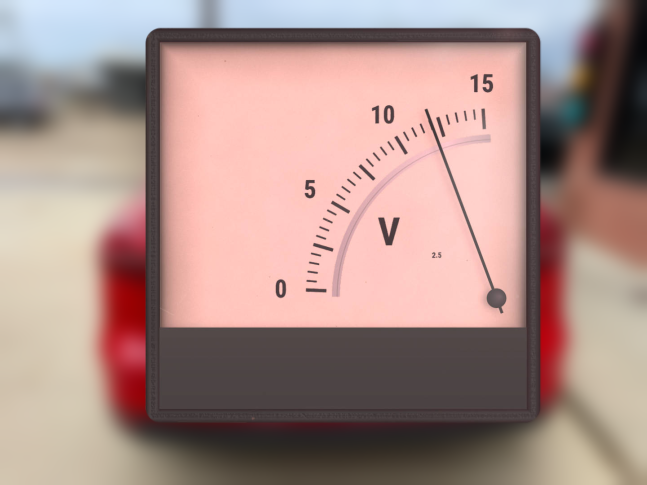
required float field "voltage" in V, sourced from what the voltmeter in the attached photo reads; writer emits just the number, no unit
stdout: 12
